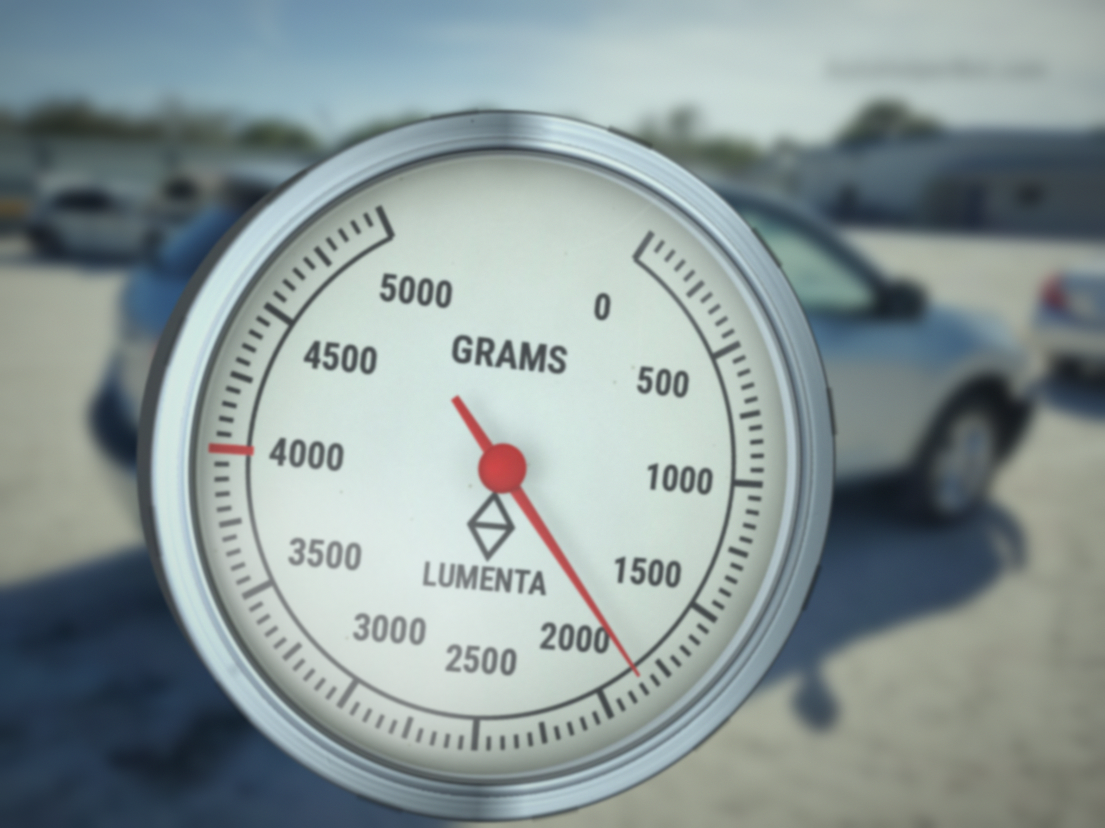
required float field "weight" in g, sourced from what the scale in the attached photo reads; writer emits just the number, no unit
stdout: 1850
